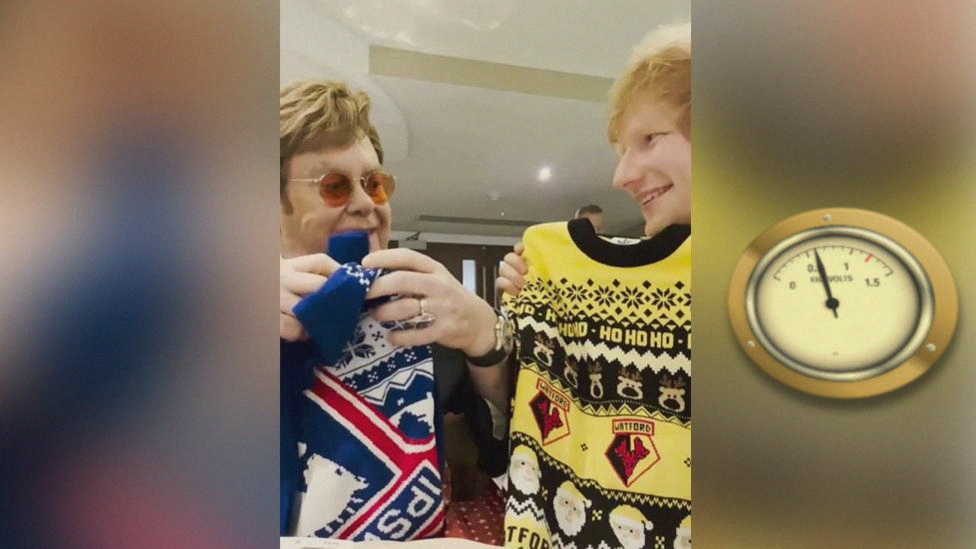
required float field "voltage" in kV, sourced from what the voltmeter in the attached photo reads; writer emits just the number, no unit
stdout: 0.6
